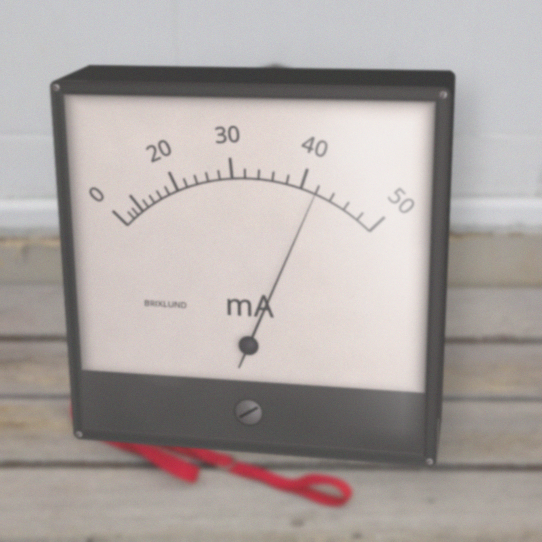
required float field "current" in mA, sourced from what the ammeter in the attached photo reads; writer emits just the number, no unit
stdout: 42
